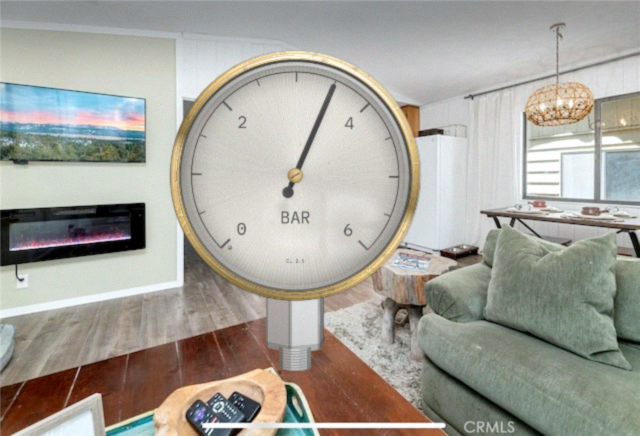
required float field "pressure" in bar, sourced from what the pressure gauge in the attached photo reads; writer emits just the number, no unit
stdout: 3.5
